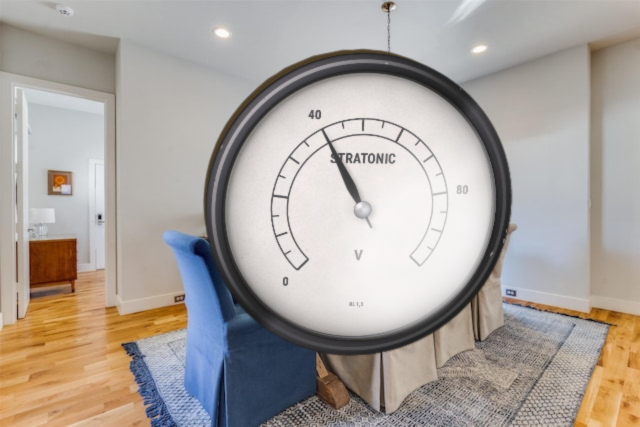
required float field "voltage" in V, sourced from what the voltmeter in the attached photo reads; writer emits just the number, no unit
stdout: 40
